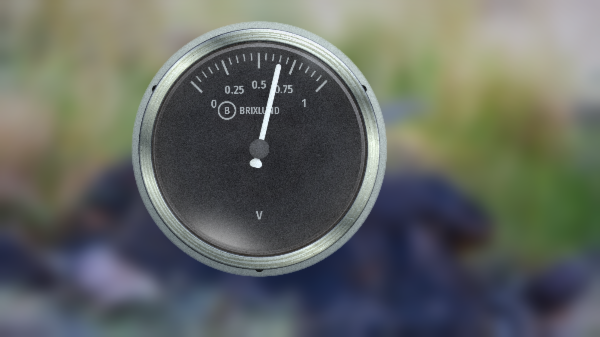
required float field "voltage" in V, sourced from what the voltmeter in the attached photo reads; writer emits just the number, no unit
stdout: 0.65
